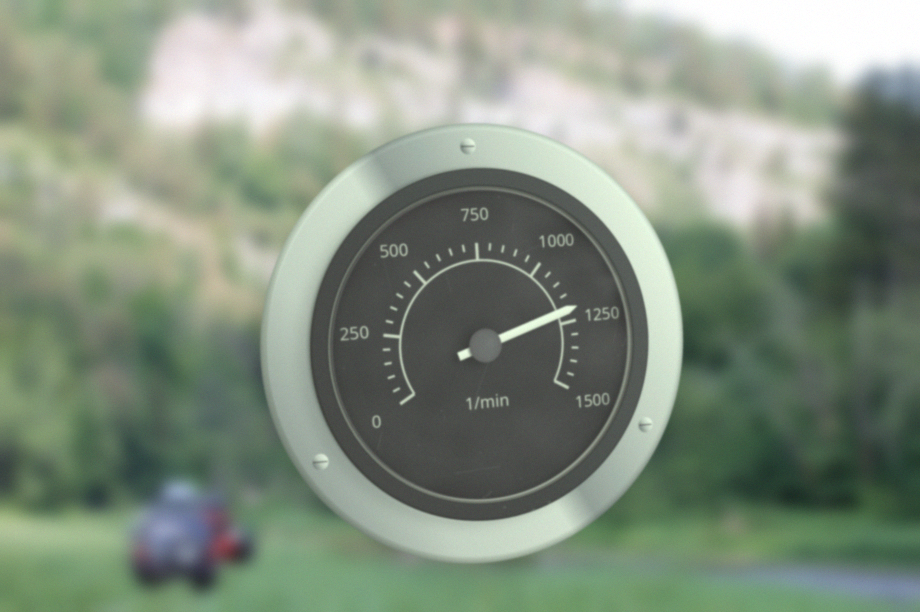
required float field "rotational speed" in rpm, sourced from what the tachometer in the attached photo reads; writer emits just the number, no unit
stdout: 1200
